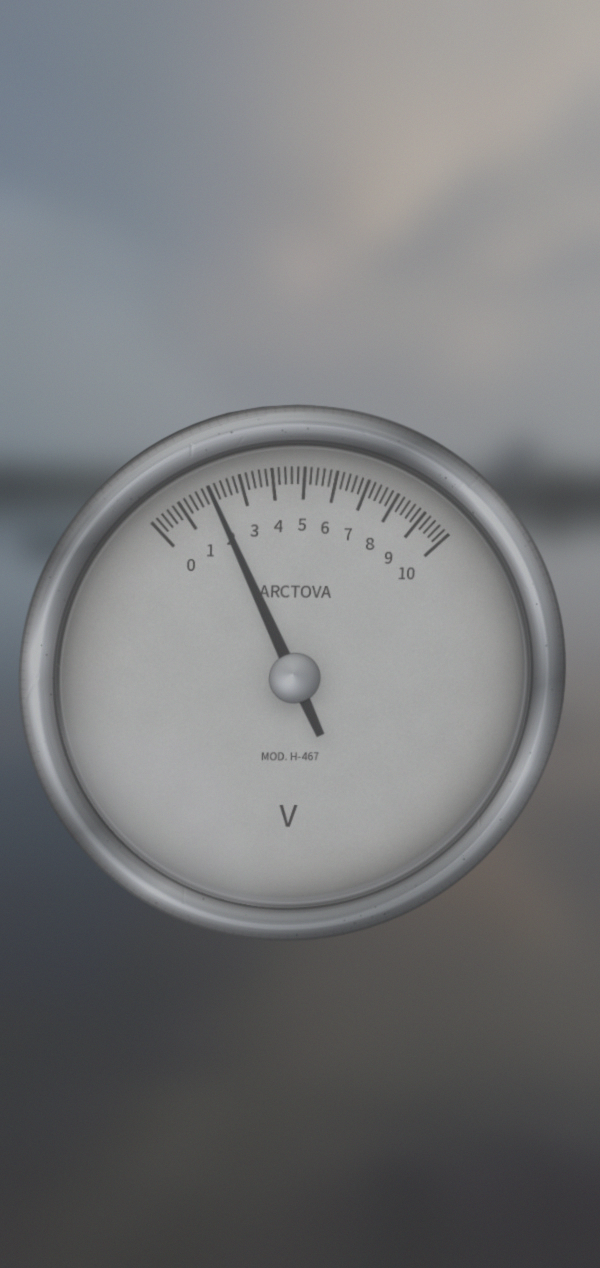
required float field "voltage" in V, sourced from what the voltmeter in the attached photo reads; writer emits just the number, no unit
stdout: 2
